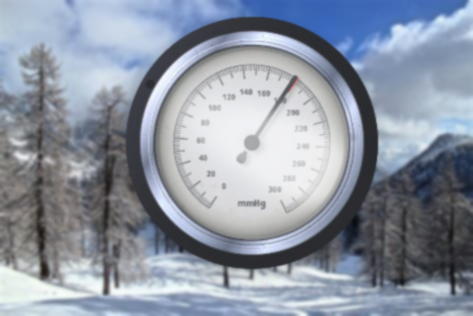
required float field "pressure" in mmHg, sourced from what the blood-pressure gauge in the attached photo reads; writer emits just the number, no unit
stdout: 180
